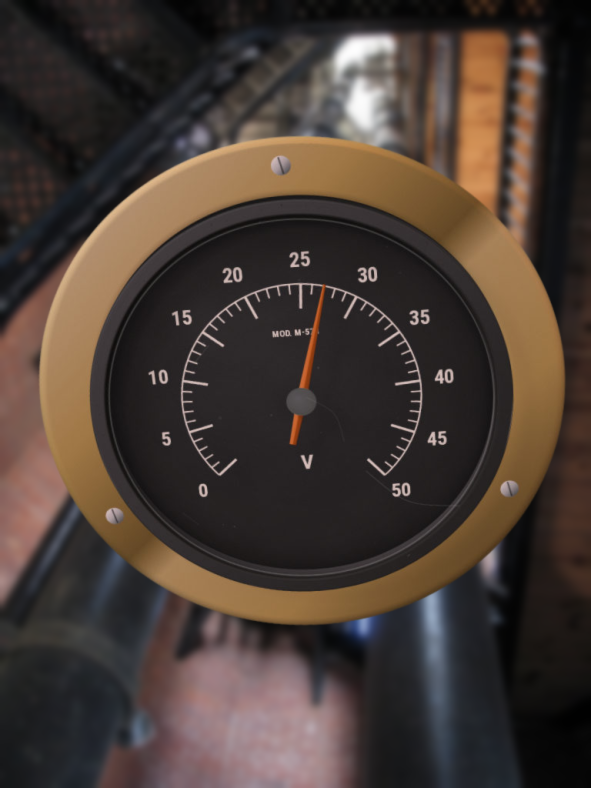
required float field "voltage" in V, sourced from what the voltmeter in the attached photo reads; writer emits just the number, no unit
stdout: 27
